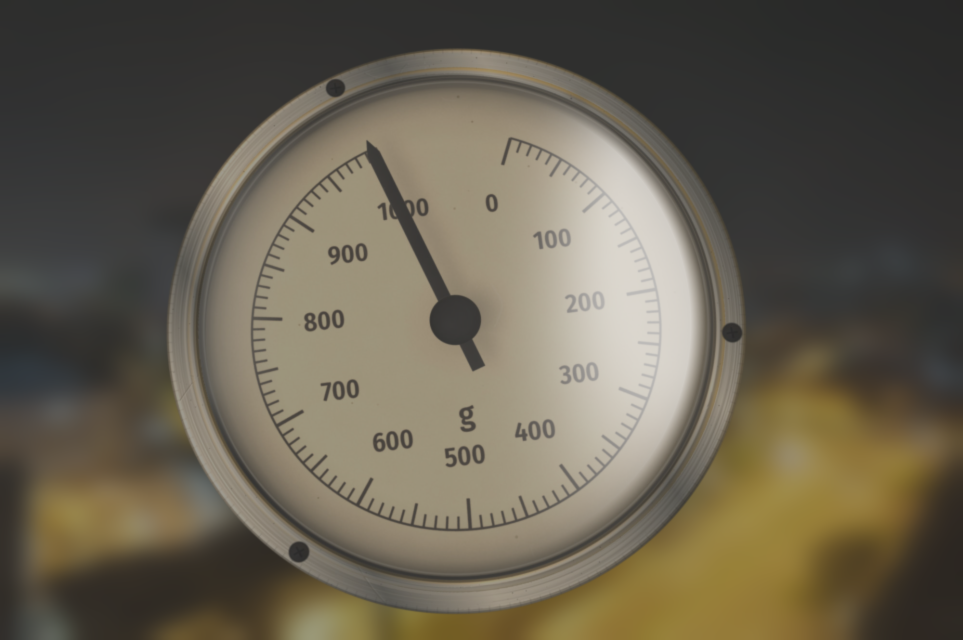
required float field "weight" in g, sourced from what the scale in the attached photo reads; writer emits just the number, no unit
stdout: 995
